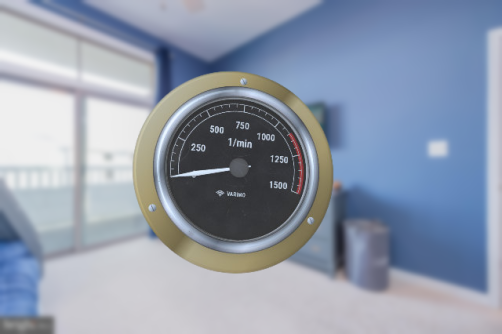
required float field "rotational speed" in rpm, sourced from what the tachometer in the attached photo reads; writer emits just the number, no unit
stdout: 0
